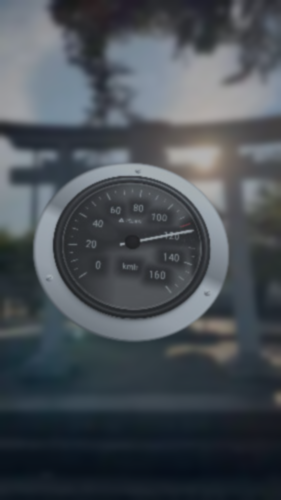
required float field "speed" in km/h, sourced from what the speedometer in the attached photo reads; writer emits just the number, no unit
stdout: 120
